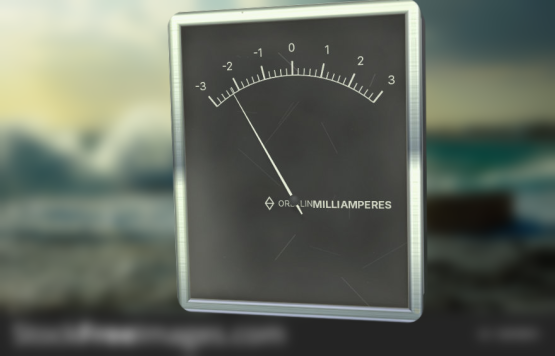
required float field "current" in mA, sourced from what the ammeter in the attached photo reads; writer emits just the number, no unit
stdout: -2.2
